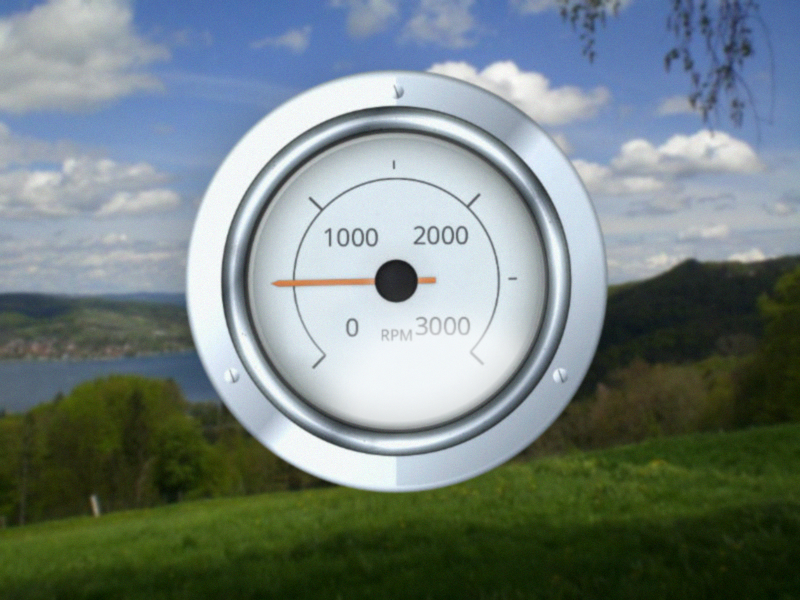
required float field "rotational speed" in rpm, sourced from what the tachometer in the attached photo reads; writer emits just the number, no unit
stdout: 500
